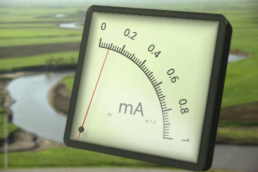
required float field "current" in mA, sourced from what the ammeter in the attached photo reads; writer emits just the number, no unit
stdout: 0.1
